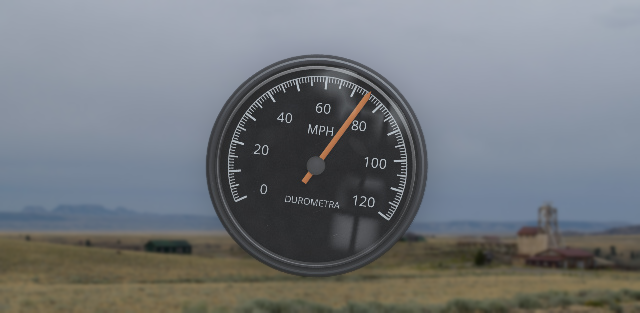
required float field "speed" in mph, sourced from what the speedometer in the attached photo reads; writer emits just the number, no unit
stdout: 75
